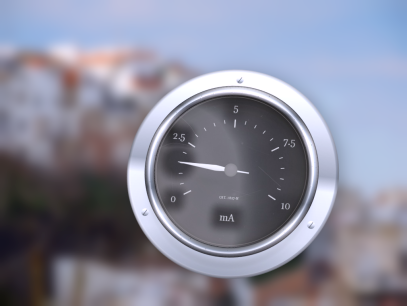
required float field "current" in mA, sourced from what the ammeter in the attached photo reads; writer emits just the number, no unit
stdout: 1.5
